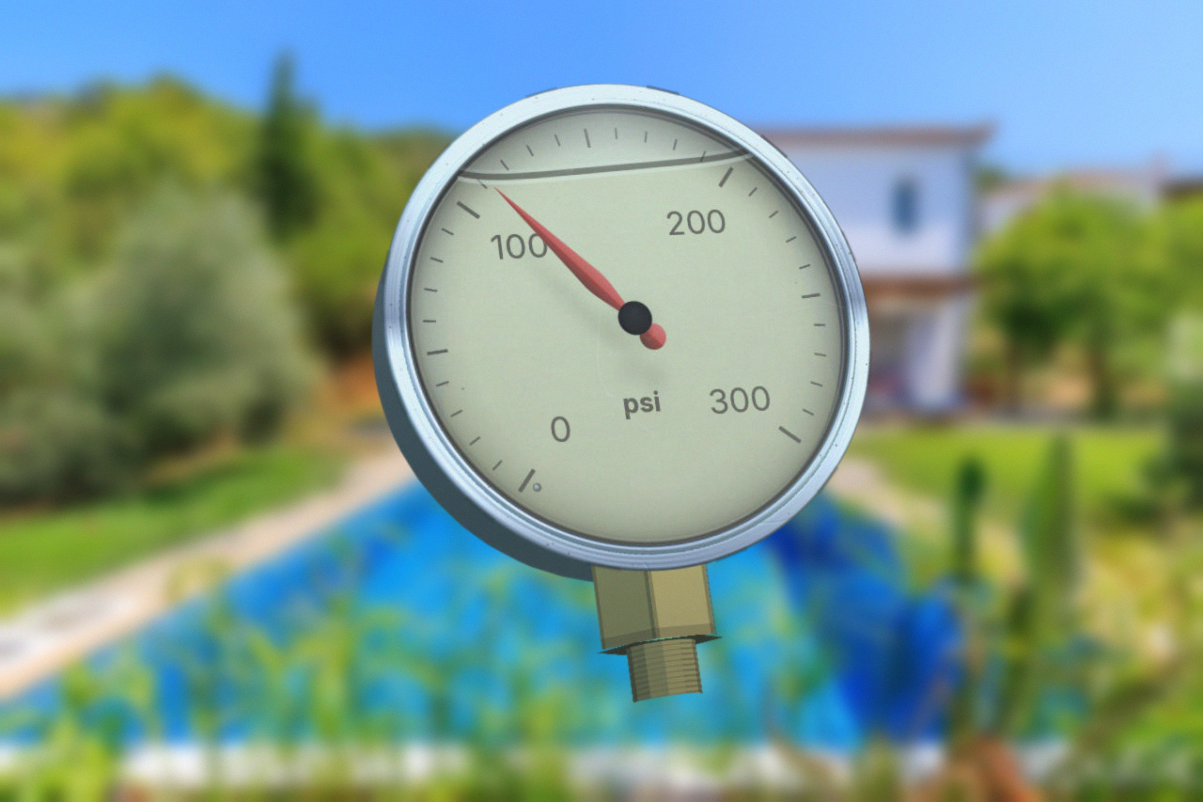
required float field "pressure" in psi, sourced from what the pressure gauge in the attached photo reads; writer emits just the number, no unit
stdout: 110
